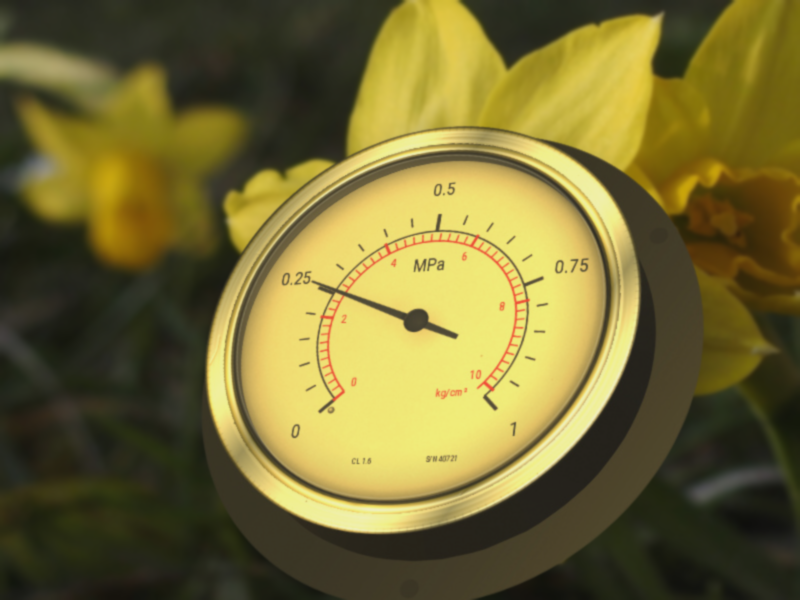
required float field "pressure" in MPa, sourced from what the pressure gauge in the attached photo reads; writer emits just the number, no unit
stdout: 0.25
